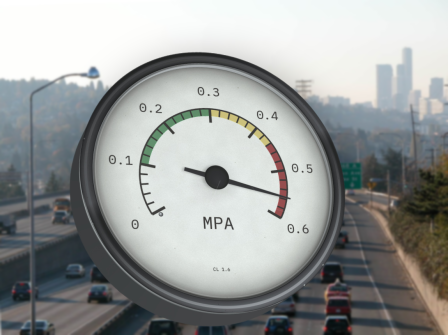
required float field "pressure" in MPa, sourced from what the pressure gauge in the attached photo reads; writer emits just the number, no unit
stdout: 0.56
